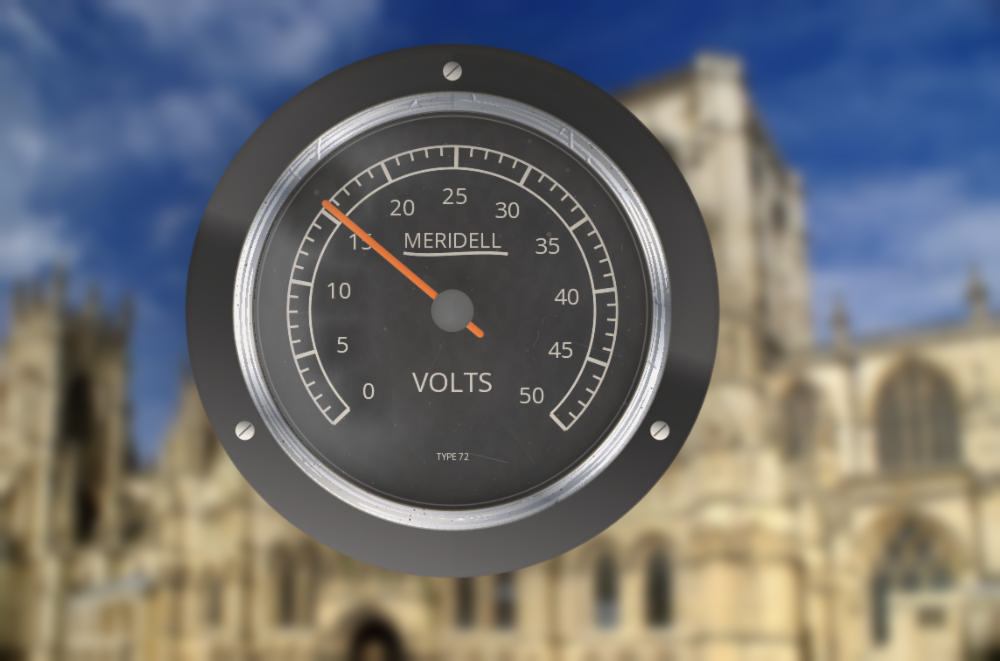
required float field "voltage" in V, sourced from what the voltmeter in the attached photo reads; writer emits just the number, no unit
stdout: 15.5
